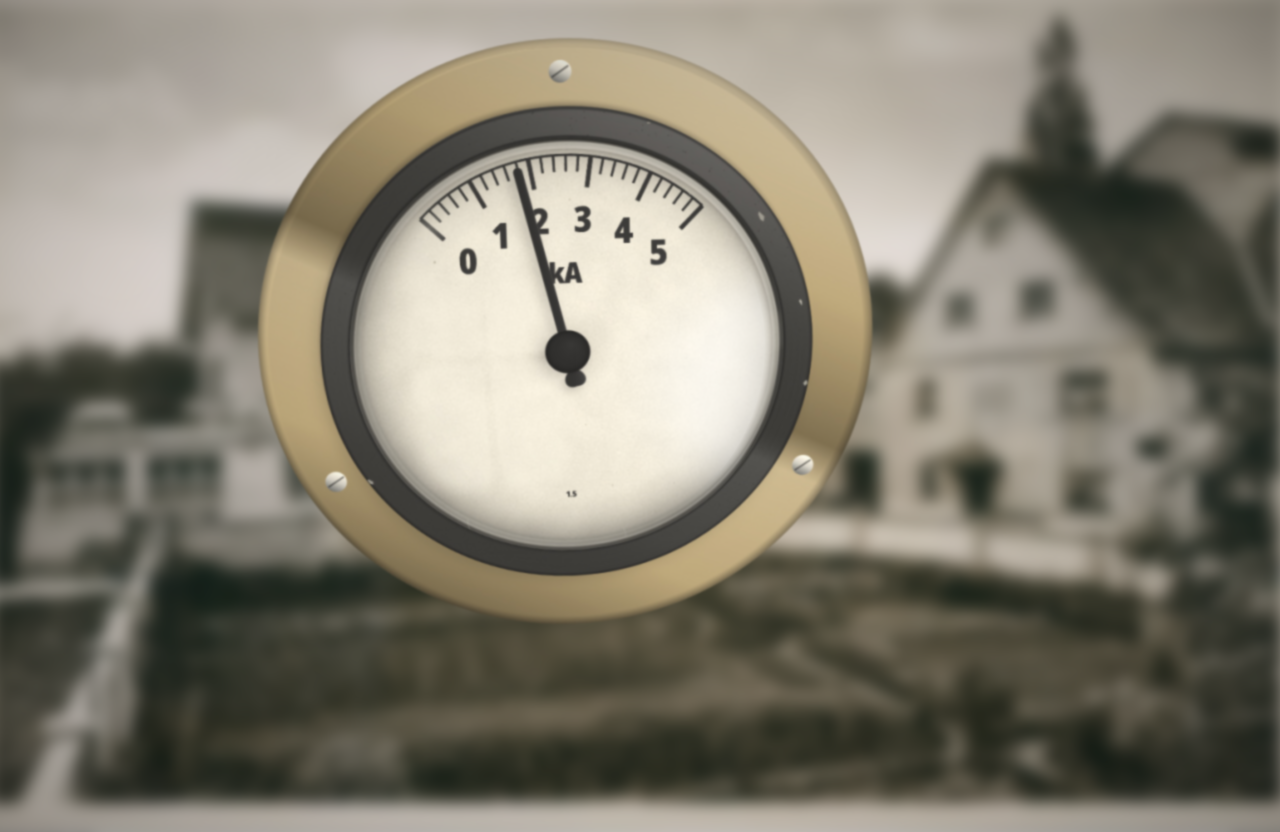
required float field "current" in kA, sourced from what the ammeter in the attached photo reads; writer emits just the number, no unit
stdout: 1.8
